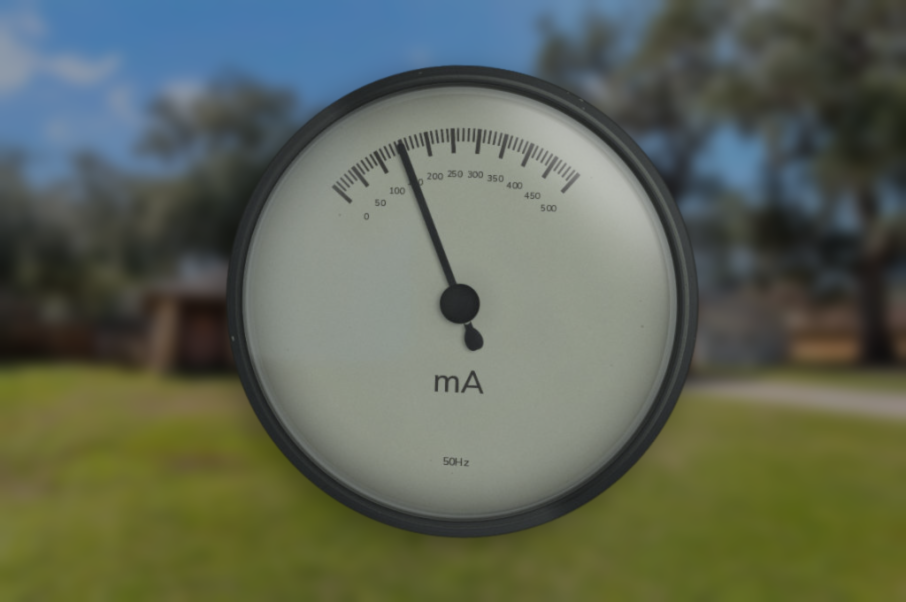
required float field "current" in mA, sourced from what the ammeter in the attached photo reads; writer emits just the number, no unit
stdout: 150
